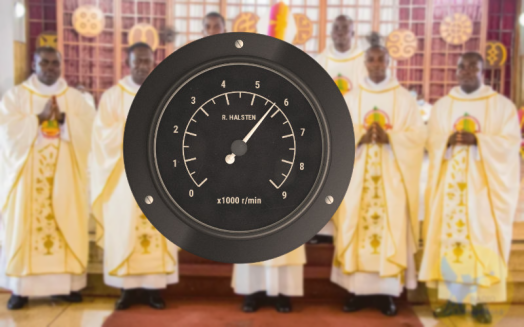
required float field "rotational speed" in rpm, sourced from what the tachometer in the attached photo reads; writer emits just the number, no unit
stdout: 5750
